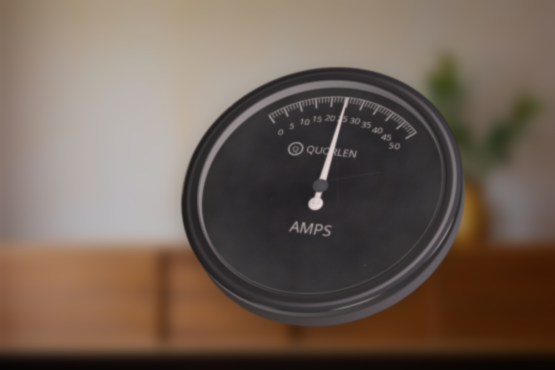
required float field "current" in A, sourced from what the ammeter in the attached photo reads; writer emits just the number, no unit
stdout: 25
